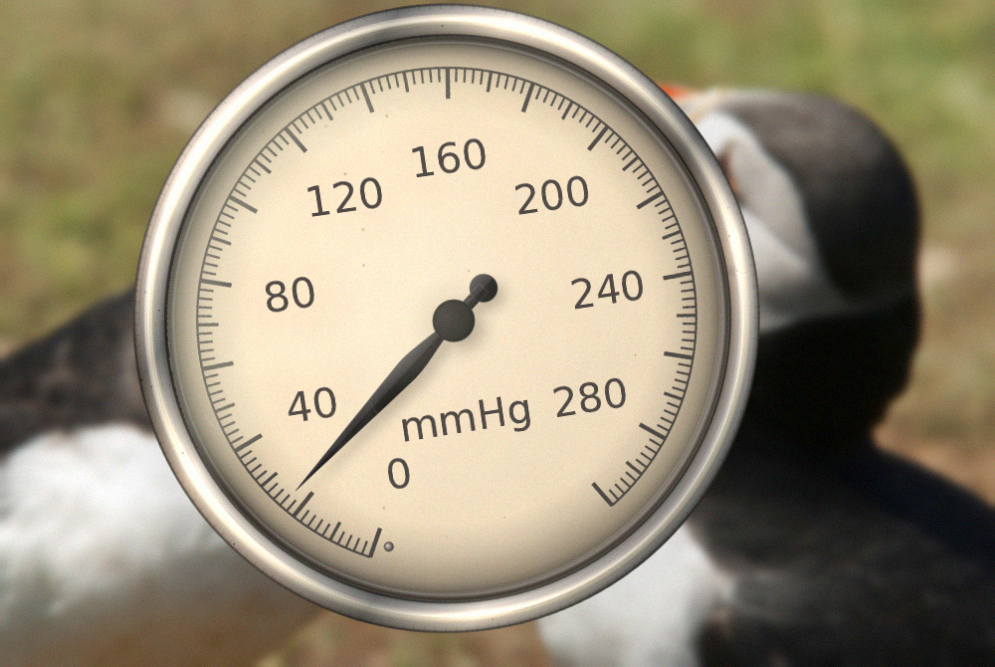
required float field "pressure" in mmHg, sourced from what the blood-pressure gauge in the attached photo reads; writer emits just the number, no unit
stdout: 24
